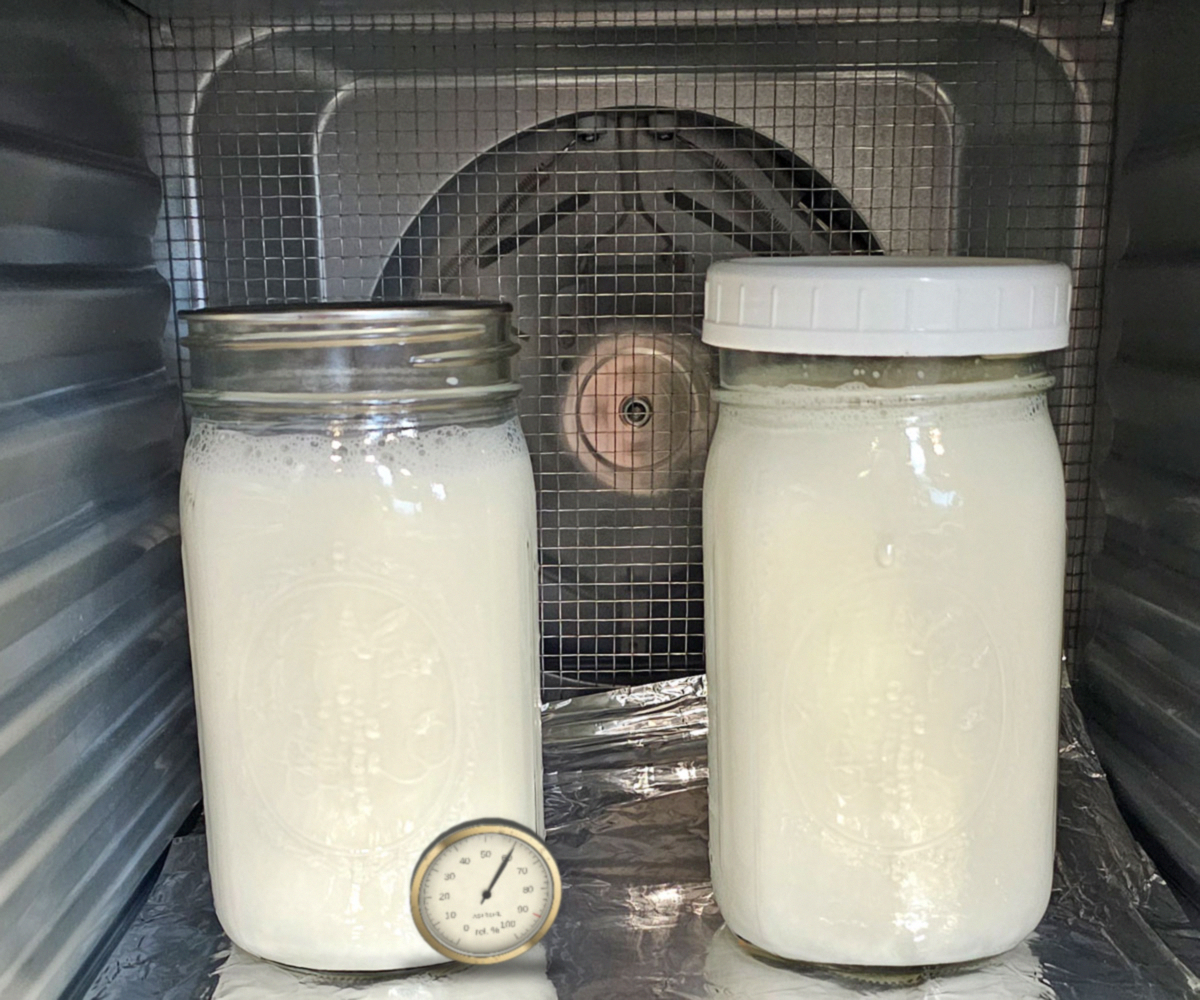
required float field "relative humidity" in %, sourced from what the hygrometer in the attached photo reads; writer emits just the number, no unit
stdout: 60
